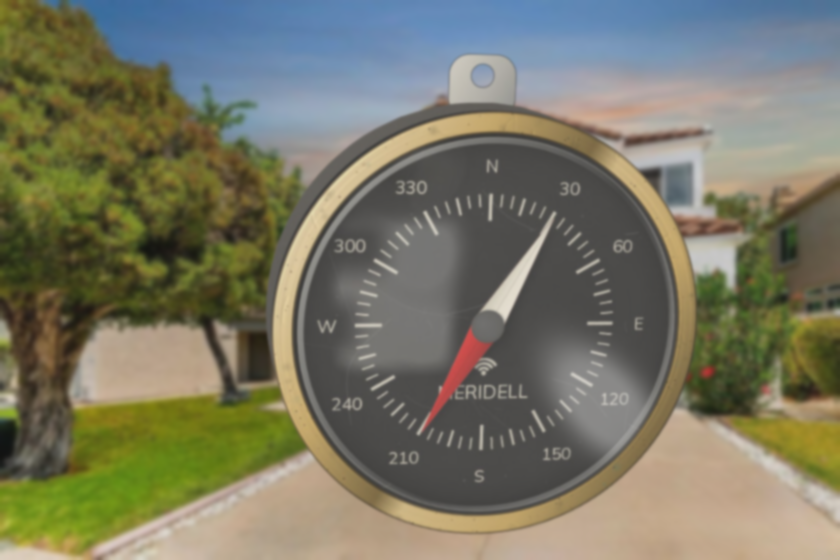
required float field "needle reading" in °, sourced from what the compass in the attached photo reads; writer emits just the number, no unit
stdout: 210
